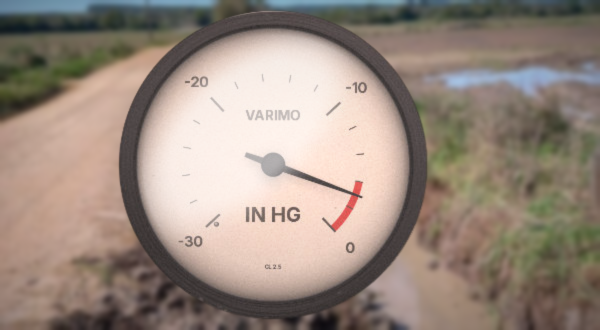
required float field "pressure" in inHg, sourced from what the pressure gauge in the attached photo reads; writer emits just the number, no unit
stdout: -3
